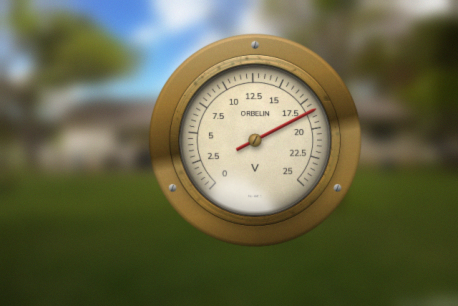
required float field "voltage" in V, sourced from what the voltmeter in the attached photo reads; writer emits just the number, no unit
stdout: 18.5
